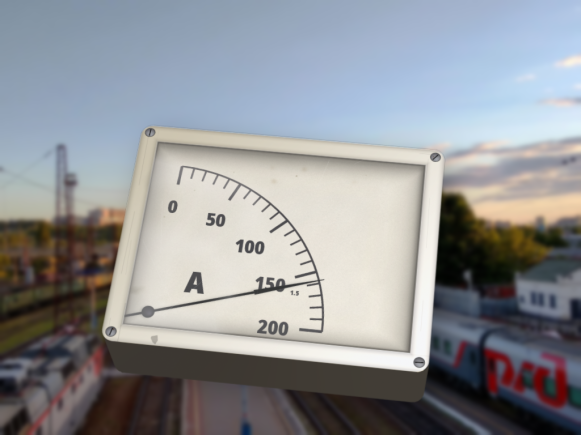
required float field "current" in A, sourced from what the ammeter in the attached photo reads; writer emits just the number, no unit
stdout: 160
